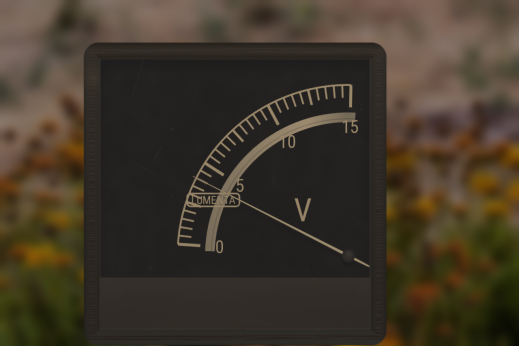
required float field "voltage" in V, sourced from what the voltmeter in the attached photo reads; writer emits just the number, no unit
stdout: 4
